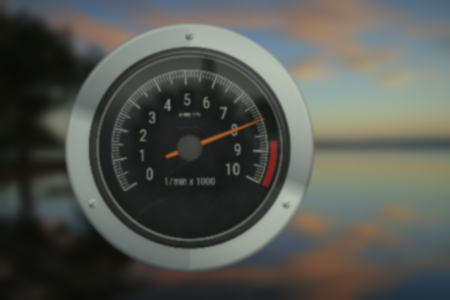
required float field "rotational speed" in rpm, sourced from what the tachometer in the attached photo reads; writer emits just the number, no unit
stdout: 8000
